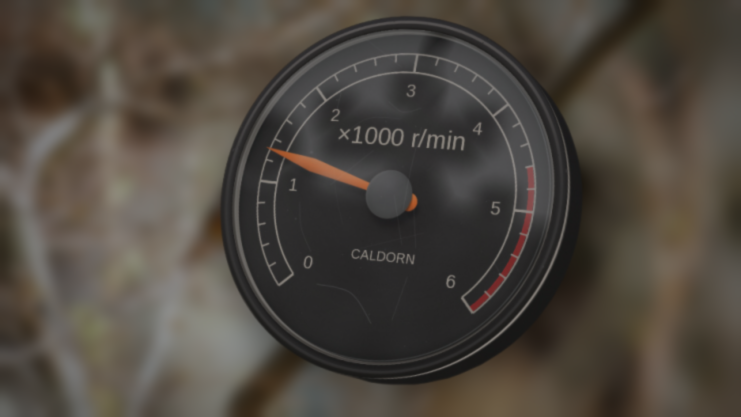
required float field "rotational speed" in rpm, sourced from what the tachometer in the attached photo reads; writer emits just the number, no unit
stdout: 1300
